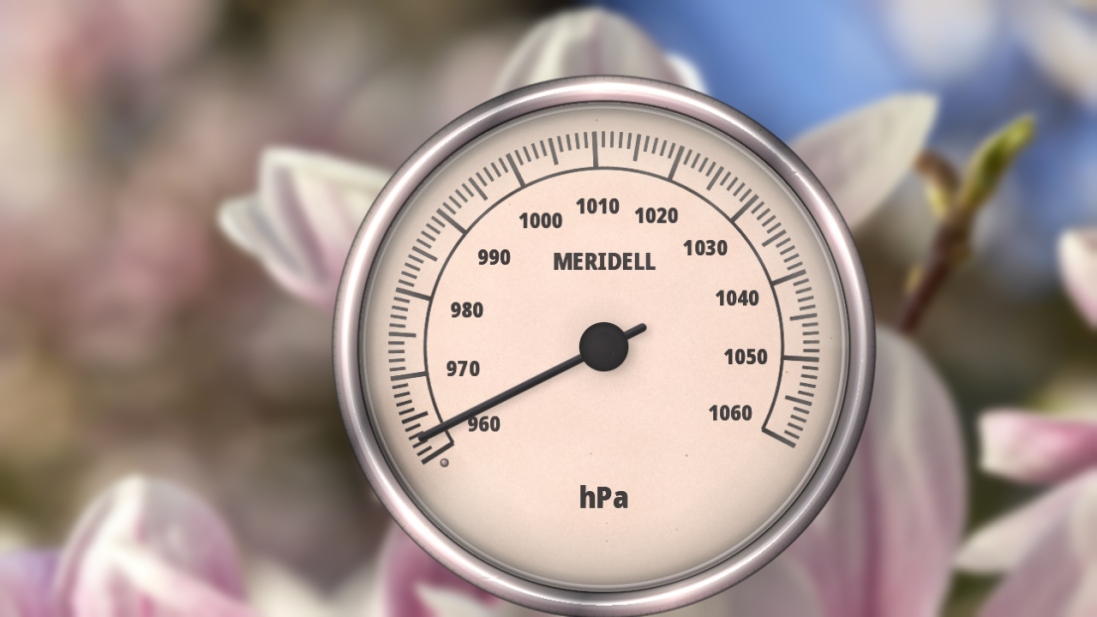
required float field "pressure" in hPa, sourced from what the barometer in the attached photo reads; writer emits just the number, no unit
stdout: 962.5
